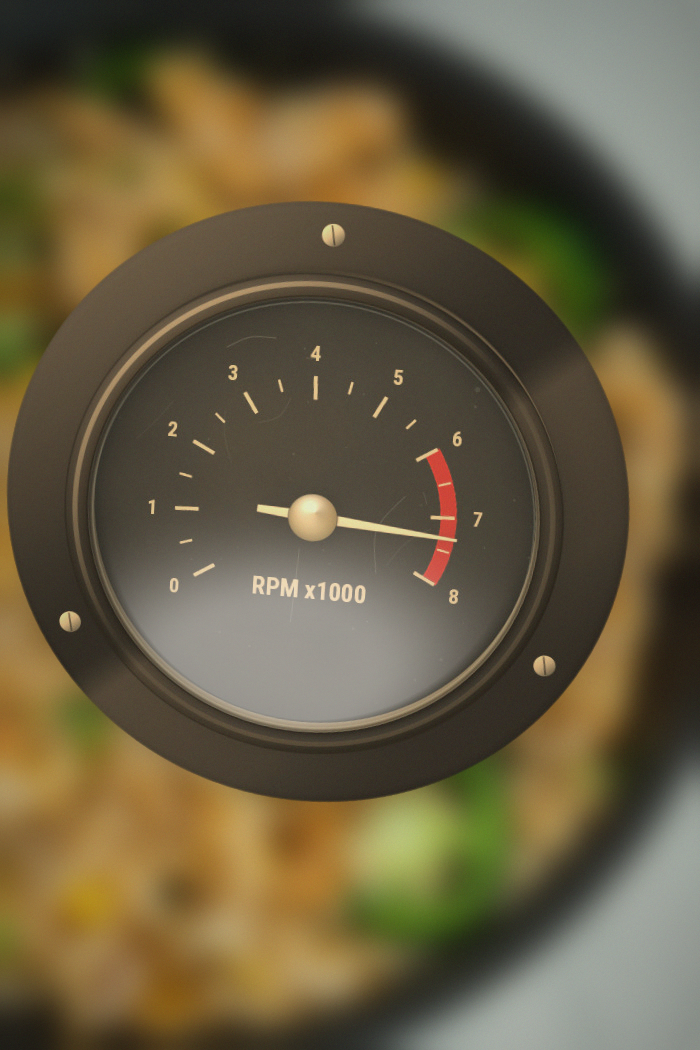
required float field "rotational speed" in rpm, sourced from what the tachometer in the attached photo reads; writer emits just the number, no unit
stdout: 7250
